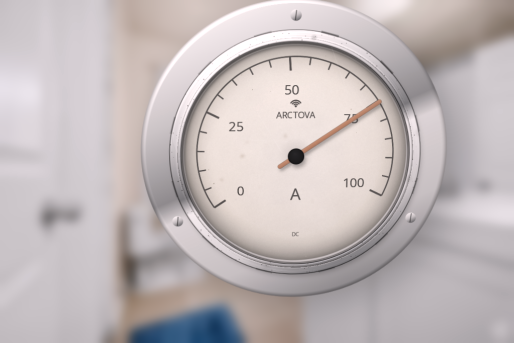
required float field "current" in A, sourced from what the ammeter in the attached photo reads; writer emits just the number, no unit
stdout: 75
